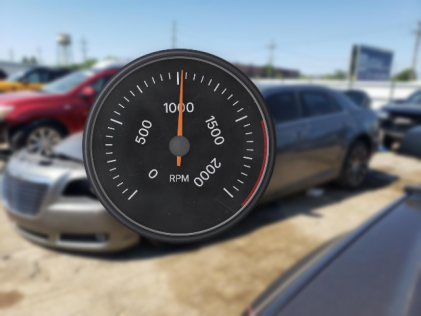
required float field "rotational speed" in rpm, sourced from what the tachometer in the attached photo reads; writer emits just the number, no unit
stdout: 1025
